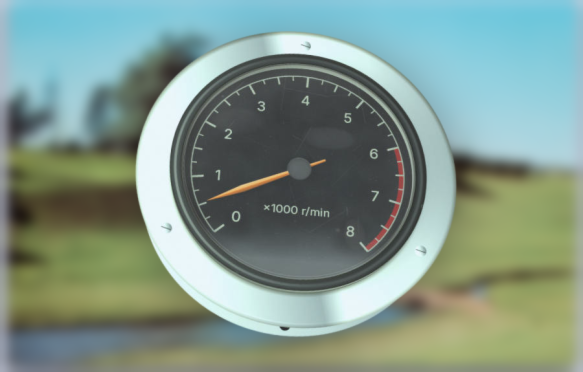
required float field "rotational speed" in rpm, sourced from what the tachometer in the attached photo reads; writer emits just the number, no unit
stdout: 500
